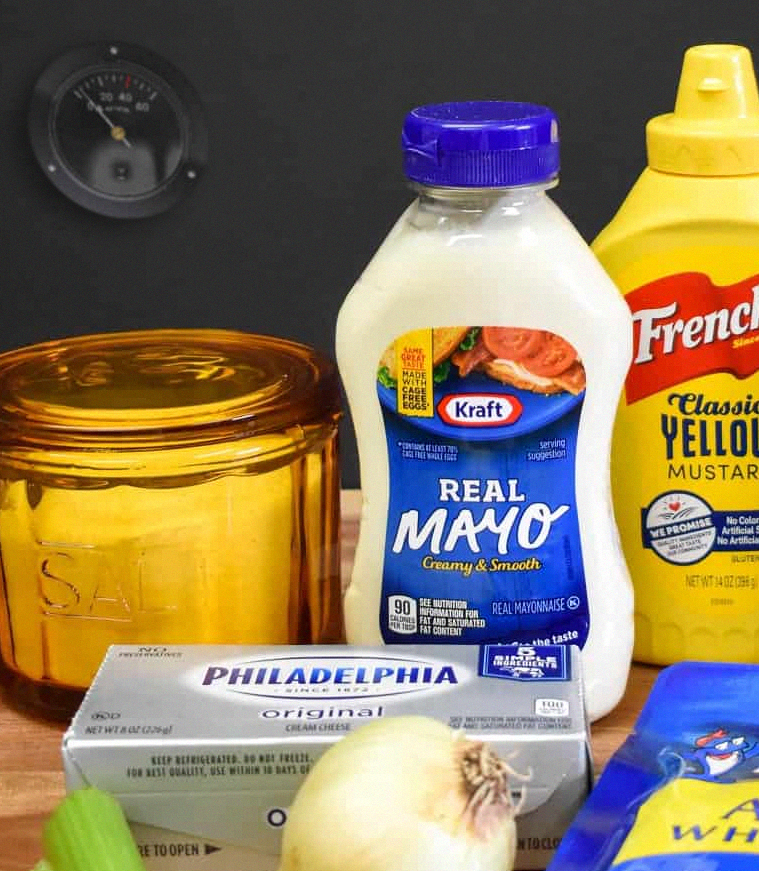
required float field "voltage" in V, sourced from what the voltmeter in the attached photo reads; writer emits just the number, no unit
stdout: 5
